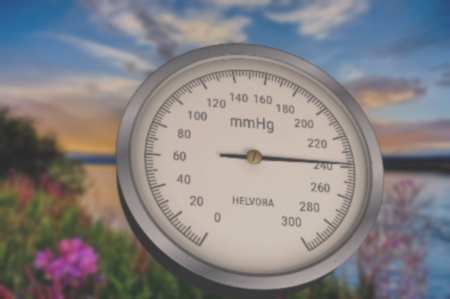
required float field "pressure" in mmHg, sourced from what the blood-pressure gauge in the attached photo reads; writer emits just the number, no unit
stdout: 240
